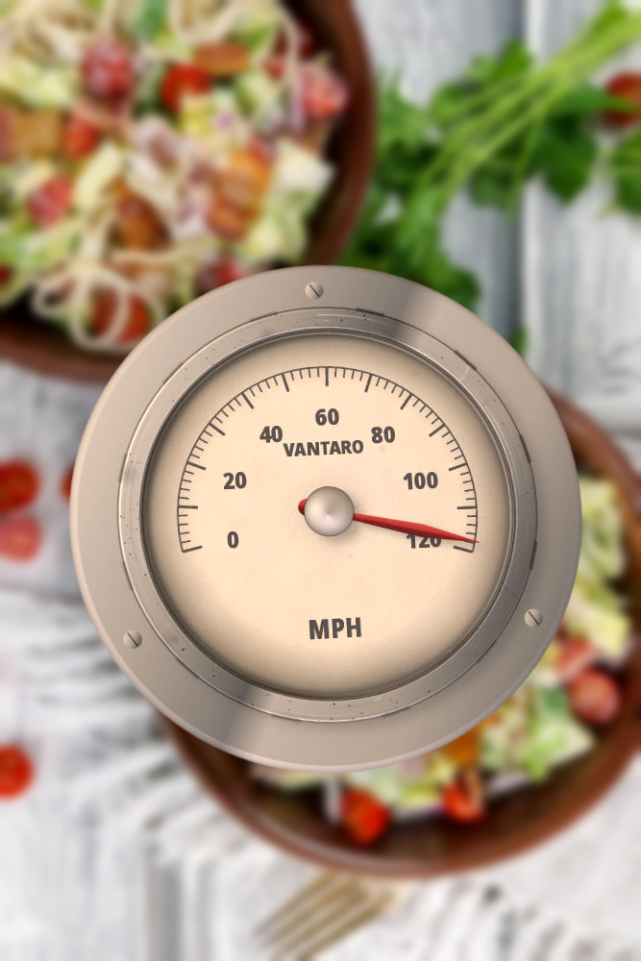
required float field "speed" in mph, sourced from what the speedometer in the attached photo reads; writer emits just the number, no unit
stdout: 118
